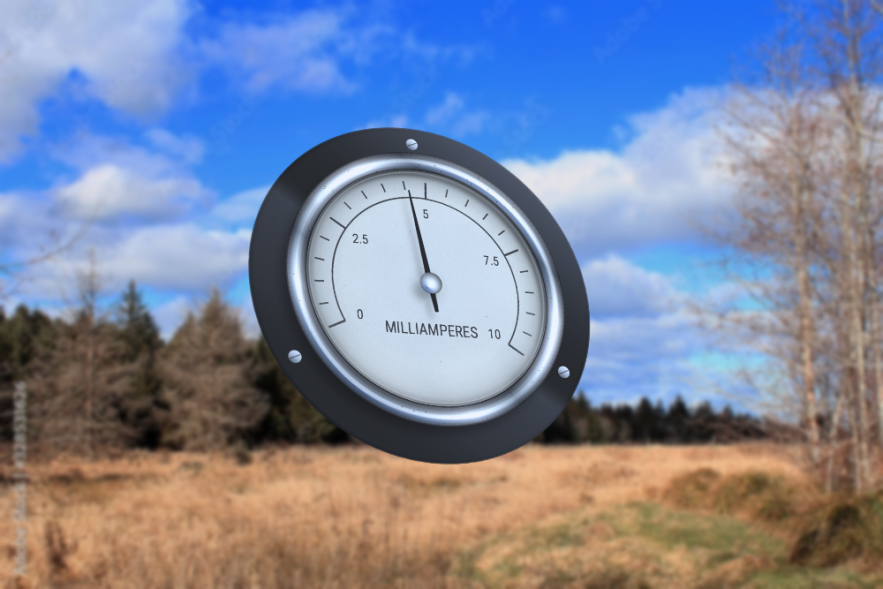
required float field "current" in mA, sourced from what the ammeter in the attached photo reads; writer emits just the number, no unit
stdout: 4.5
